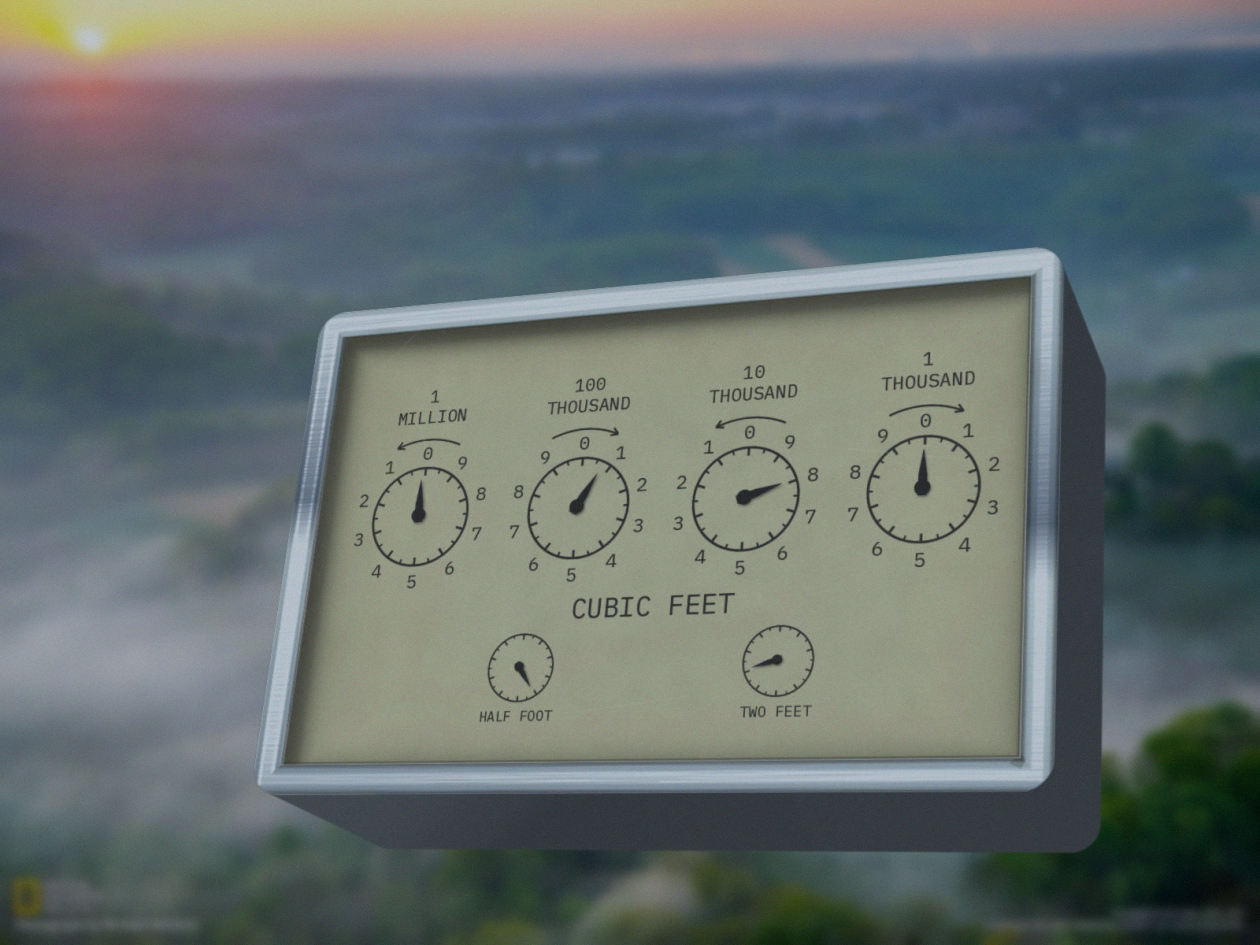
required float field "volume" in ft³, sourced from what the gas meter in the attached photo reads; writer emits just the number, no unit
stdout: 8000
